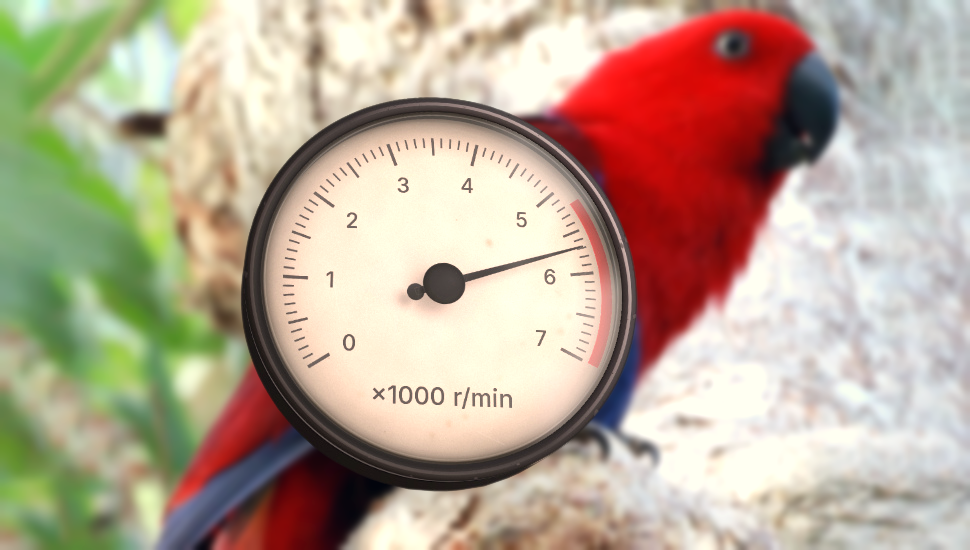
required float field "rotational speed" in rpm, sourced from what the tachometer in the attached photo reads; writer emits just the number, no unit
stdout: 5700
